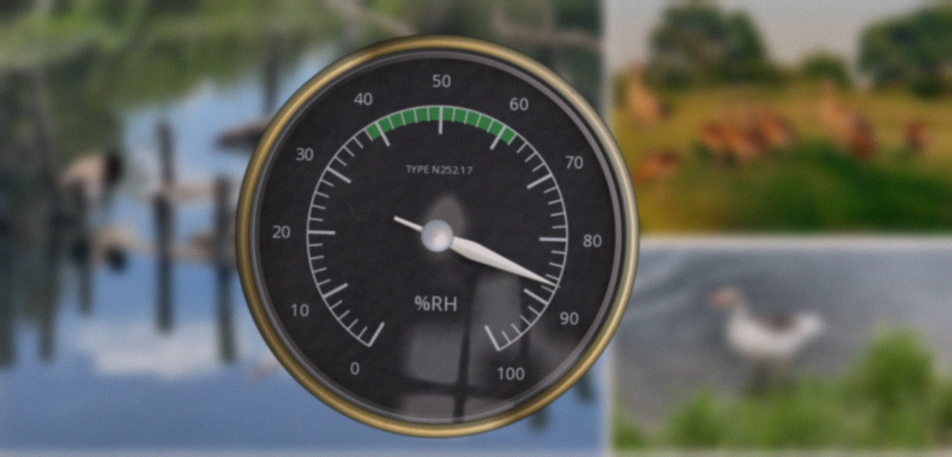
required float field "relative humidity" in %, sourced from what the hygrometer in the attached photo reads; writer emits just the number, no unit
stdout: 87
